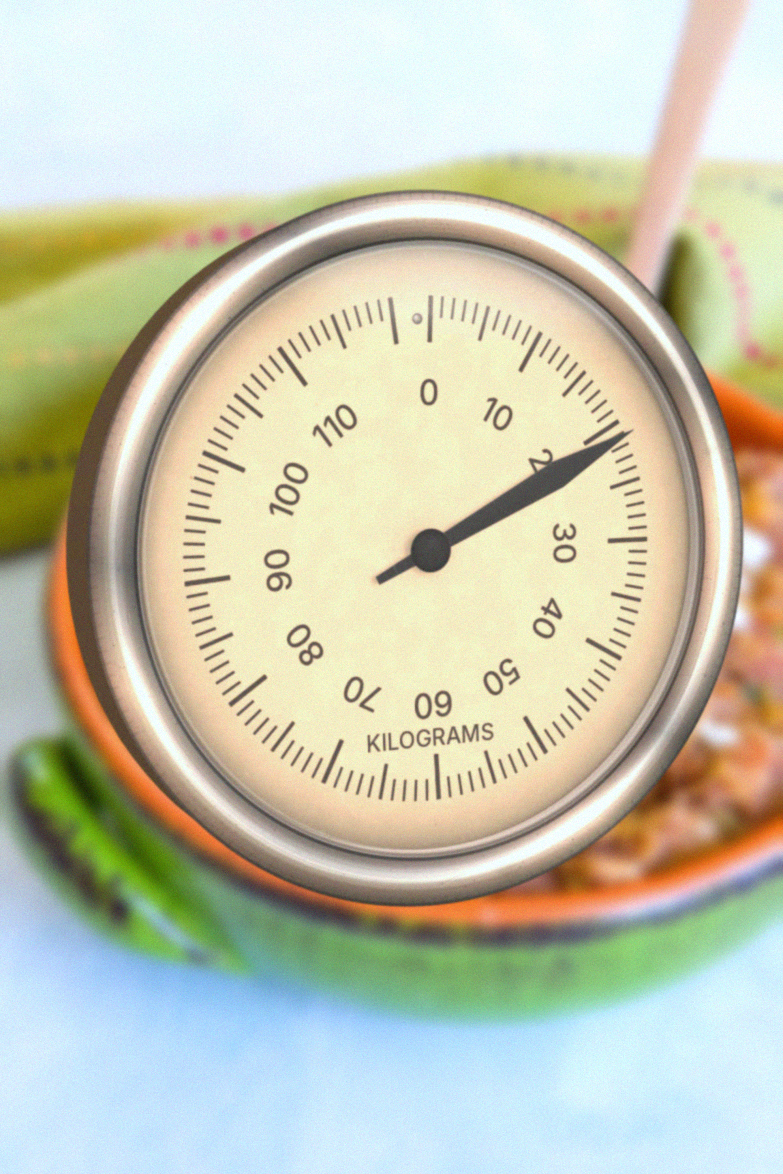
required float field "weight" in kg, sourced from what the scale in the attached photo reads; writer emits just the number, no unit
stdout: 21
